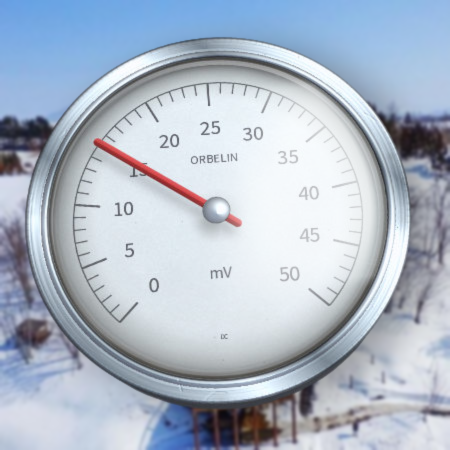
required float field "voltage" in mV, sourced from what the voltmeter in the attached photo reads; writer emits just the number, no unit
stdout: 15
